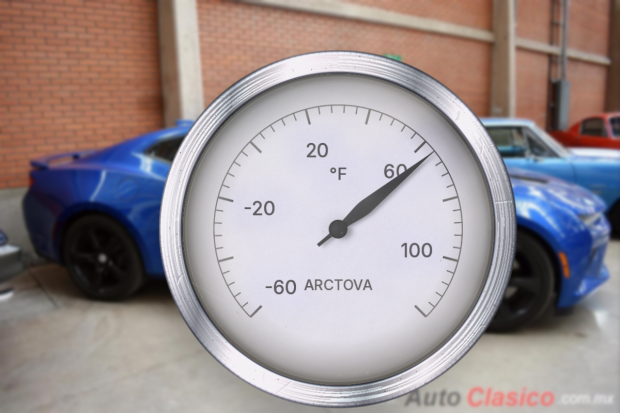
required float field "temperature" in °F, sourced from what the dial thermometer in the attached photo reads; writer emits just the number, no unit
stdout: 64
